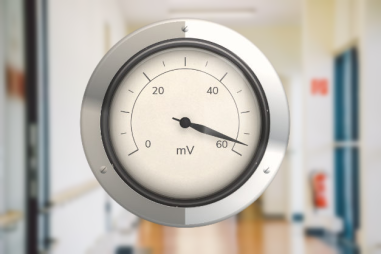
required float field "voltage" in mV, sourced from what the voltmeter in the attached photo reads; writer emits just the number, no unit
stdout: 57.5
